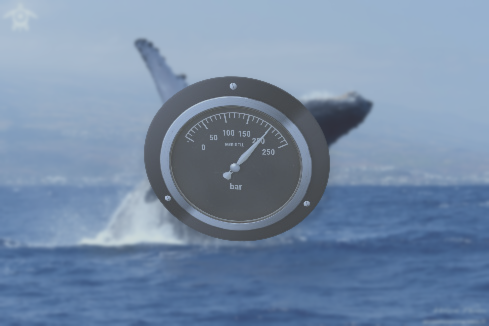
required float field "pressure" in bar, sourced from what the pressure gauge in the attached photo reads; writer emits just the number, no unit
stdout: 200
